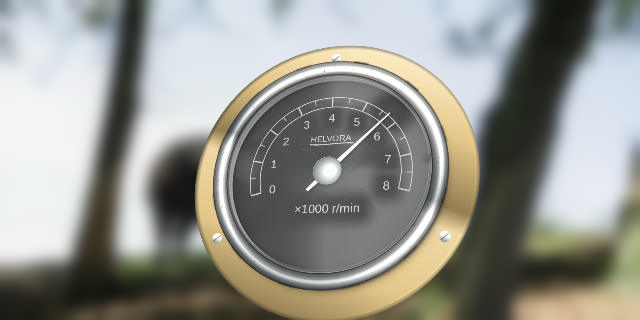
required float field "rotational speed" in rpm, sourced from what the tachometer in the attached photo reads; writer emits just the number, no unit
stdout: 5750
